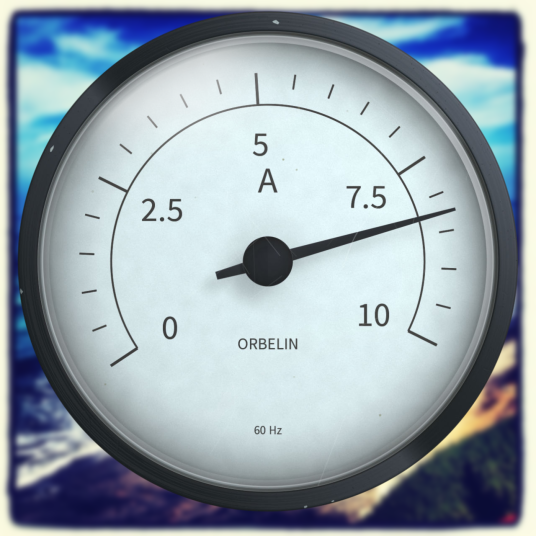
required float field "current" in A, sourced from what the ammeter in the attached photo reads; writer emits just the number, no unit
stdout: 8.25
